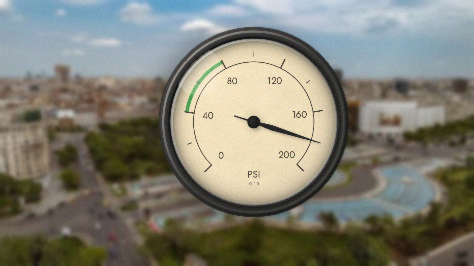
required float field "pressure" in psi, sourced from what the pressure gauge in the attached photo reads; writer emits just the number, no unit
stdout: 180
